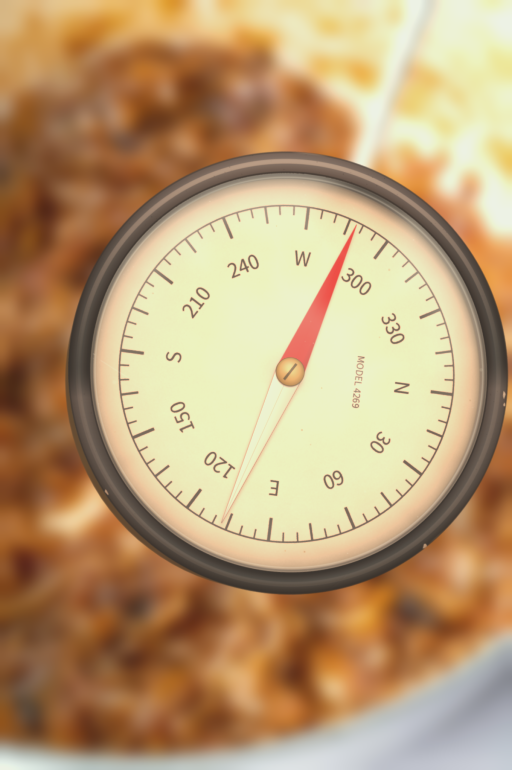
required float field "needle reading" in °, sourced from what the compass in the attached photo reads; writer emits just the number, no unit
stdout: 287.5
